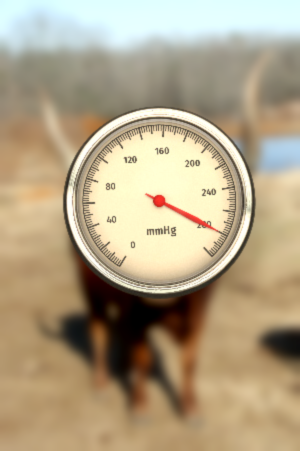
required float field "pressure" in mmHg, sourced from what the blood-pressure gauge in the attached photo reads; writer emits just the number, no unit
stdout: 280
